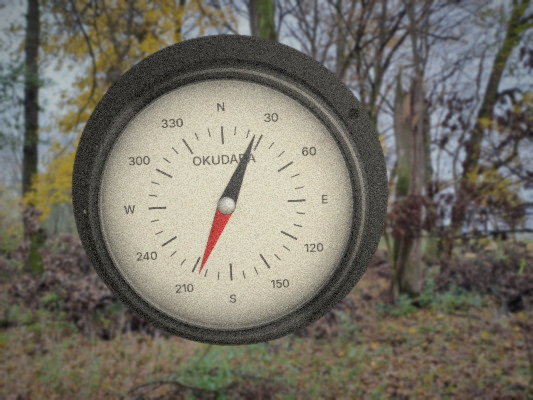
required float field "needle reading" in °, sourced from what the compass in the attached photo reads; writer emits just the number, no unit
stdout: 205
